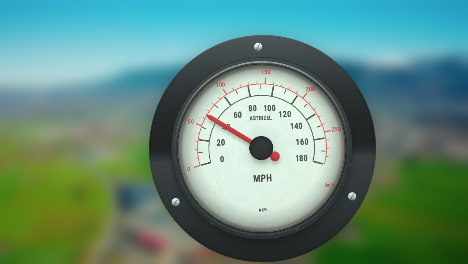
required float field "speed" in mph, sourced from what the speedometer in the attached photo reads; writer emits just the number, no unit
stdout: 40
